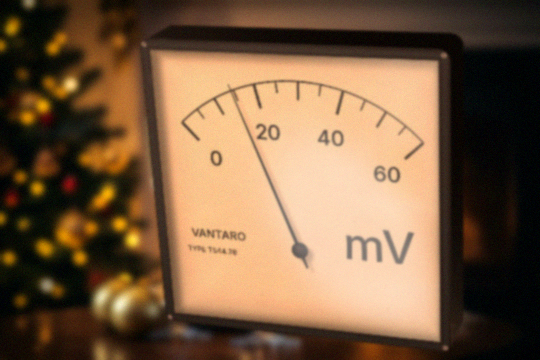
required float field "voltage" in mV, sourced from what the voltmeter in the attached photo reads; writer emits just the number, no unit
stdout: 15
